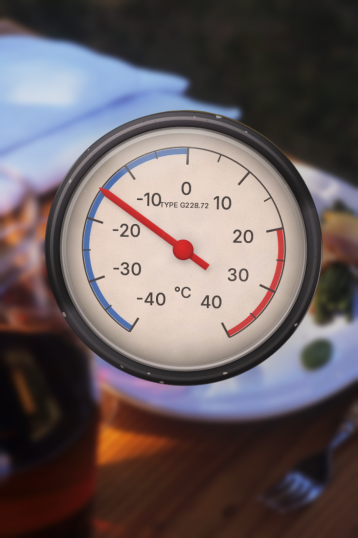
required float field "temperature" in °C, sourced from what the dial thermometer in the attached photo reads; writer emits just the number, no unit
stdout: -15
